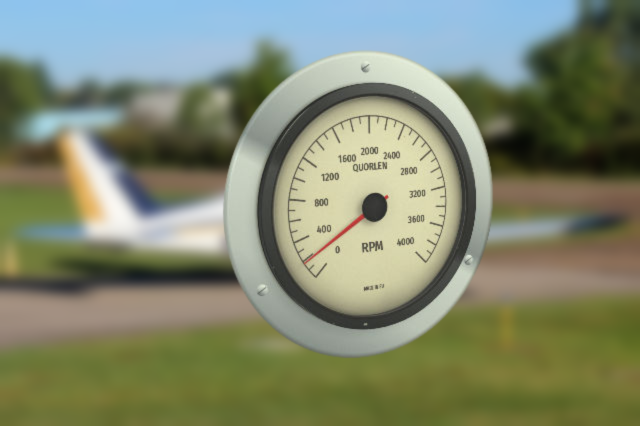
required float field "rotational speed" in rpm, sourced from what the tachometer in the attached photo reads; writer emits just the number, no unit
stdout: 200
